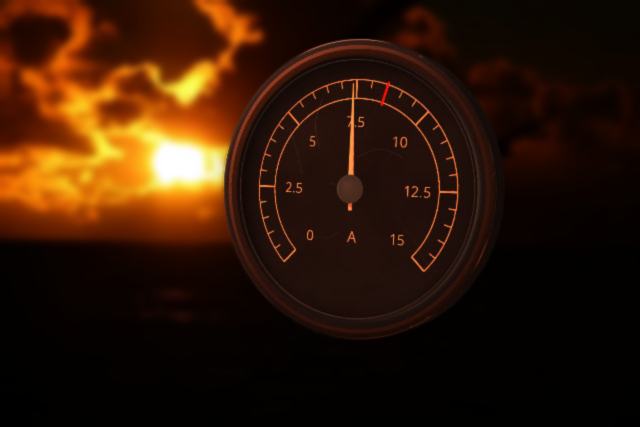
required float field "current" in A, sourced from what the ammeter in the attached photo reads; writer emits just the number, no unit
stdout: 7.5
